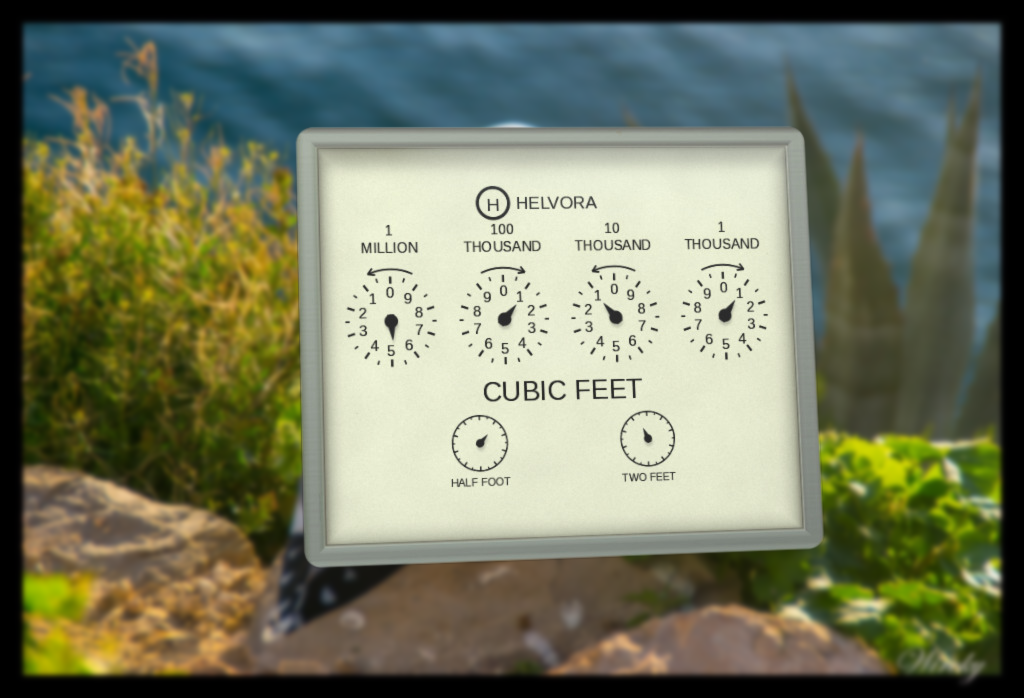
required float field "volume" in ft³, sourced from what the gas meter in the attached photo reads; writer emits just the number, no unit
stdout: 511100
